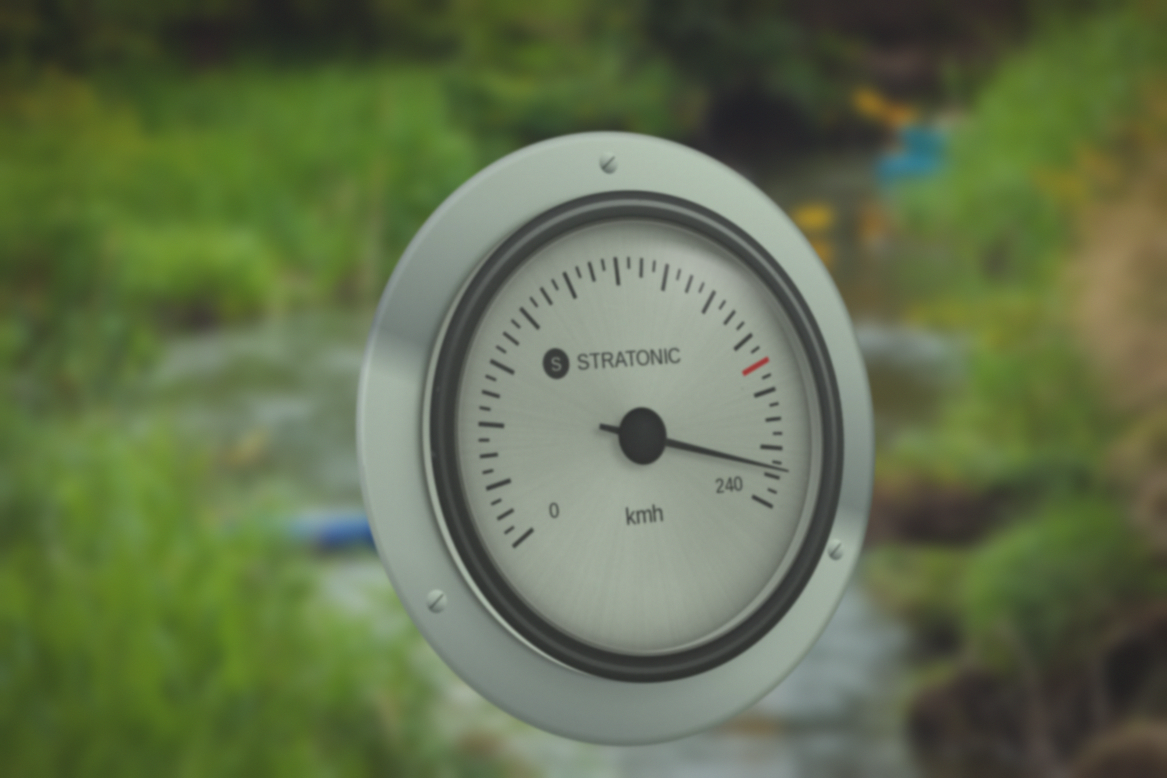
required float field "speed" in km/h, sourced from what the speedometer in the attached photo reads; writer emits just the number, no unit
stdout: 227.5
